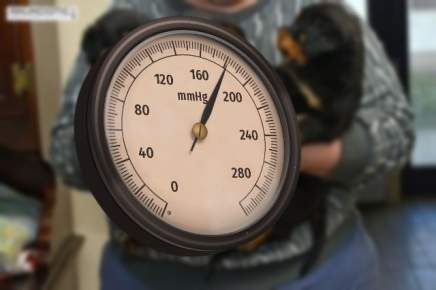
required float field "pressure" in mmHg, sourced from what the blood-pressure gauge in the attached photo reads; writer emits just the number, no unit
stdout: 180
